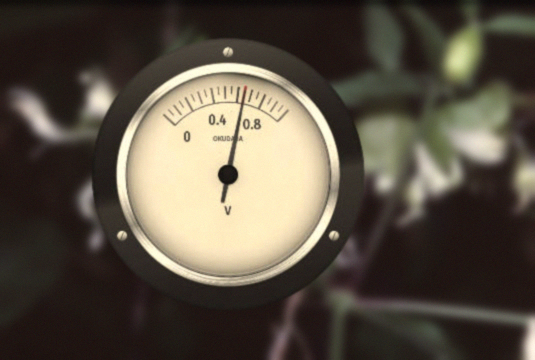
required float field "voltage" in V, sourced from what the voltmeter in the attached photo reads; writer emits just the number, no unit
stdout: 0.65
